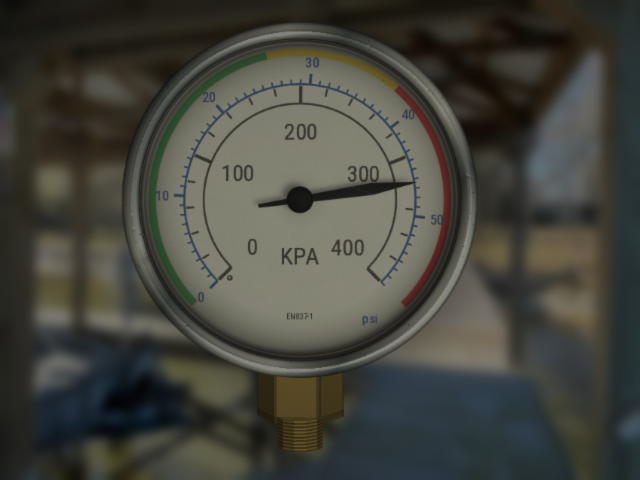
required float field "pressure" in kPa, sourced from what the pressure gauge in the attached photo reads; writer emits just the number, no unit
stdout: 320
